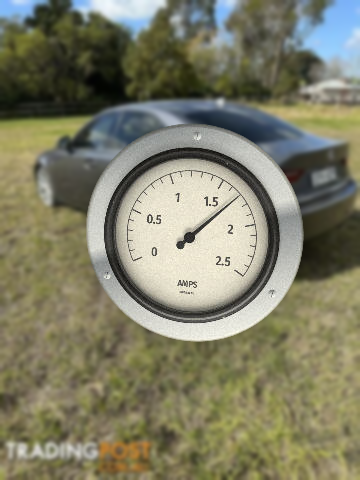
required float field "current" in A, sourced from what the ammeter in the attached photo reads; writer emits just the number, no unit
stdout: 1.7
